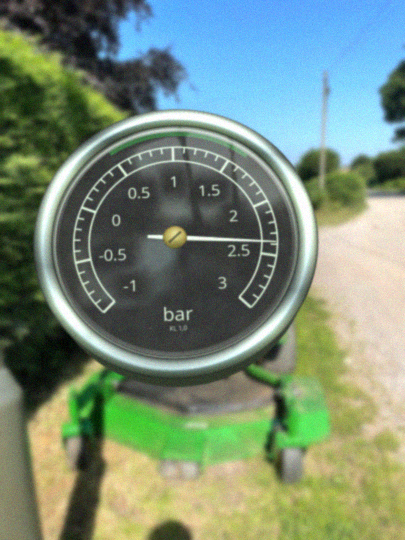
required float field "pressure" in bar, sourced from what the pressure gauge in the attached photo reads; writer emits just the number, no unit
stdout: 2.4
